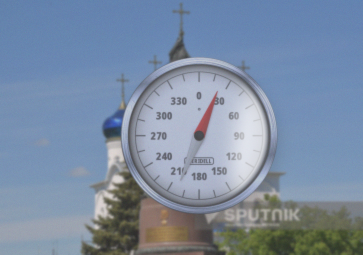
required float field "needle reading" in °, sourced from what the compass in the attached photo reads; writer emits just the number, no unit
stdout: 22.5
